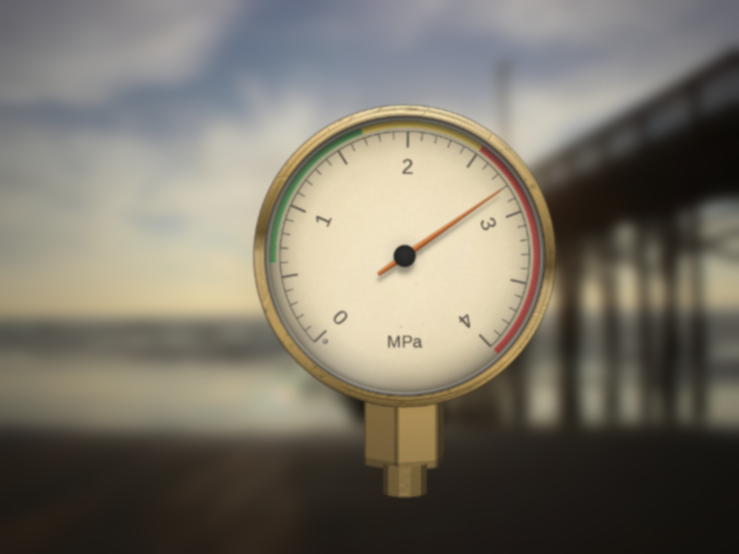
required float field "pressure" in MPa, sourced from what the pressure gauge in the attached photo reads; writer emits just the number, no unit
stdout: 2.8
